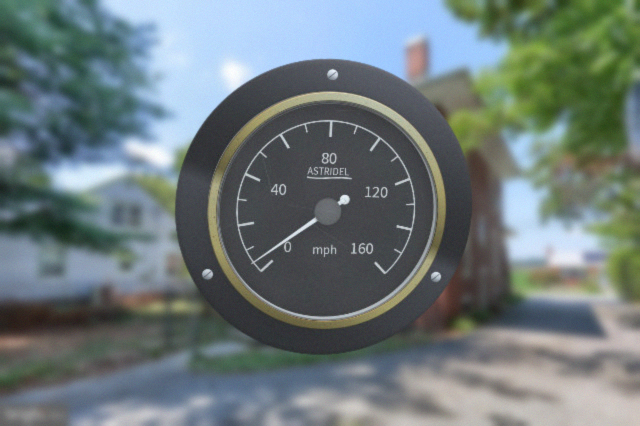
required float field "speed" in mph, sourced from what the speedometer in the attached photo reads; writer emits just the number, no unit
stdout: 5
